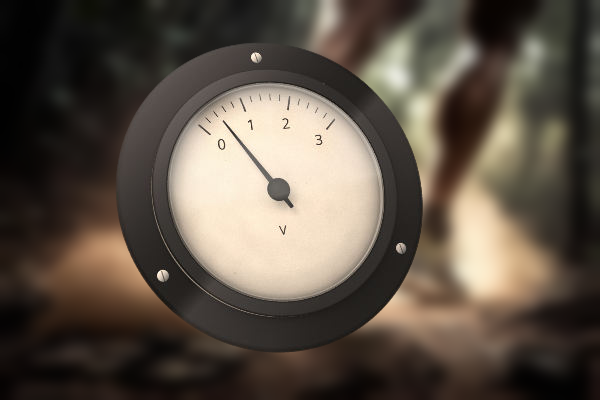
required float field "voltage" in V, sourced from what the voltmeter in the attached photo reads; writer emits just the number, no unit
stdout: 0.4
